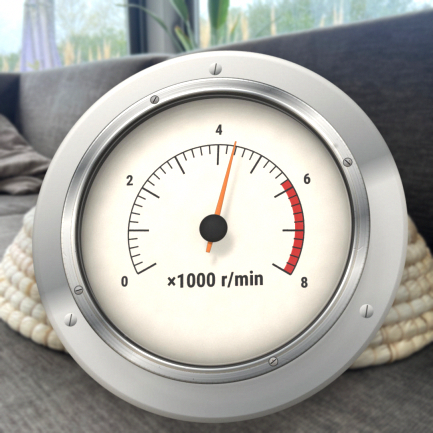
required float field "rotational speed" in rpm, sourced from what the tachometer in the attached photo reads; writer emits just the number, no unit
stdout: 4400
